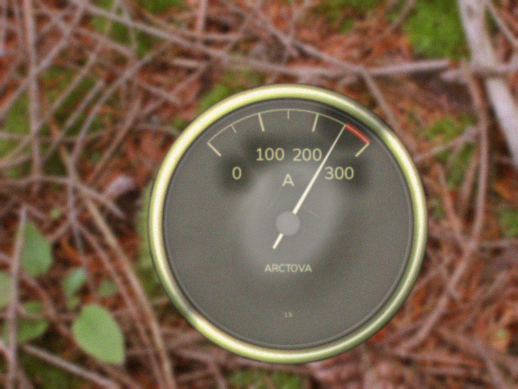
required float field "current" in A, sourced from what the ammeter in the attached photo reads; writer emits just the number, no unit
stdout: 250
